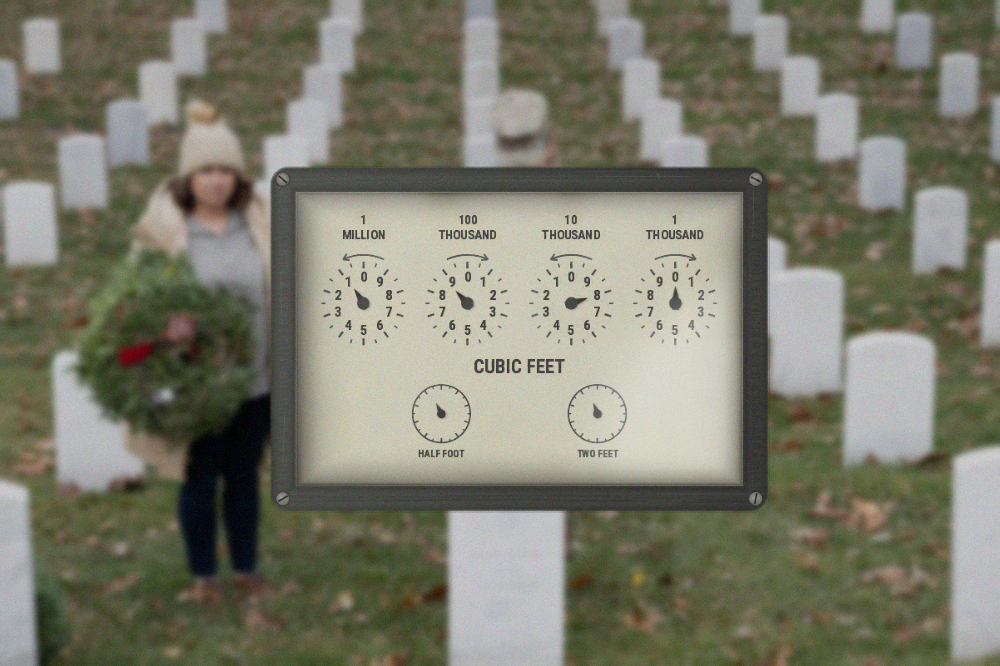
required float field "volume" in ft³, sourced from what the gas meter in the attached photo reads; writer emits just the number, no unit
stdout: 88000
